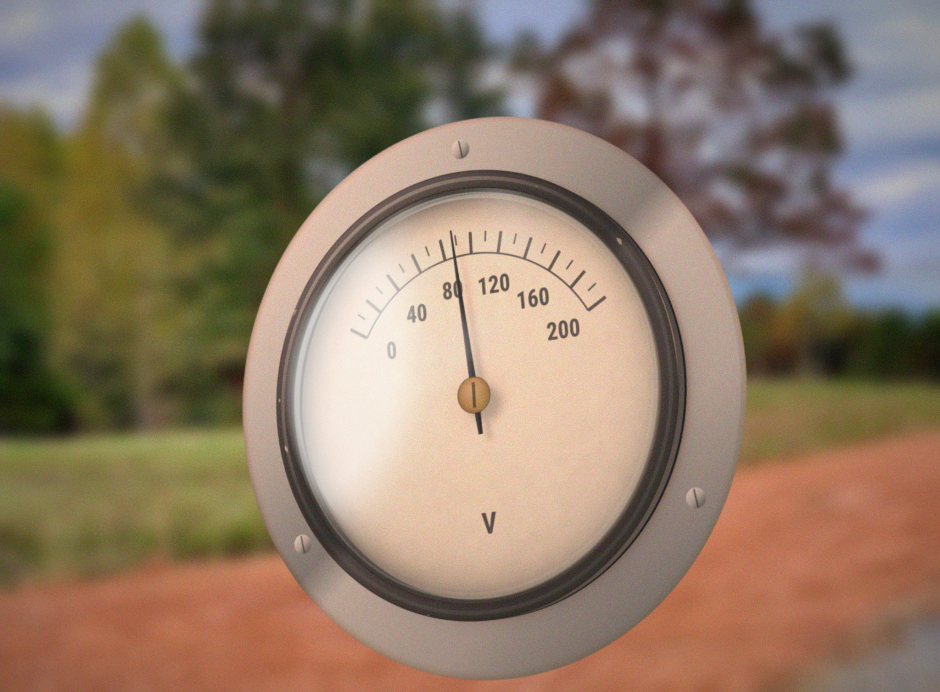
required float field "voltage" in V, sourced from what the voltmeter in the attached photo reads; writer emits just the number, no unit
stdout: 90
